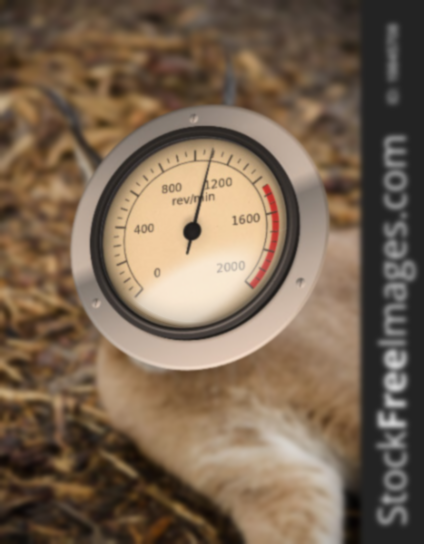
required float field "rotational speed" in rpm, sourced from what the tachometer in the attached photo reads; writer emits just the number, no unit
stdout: 1100
